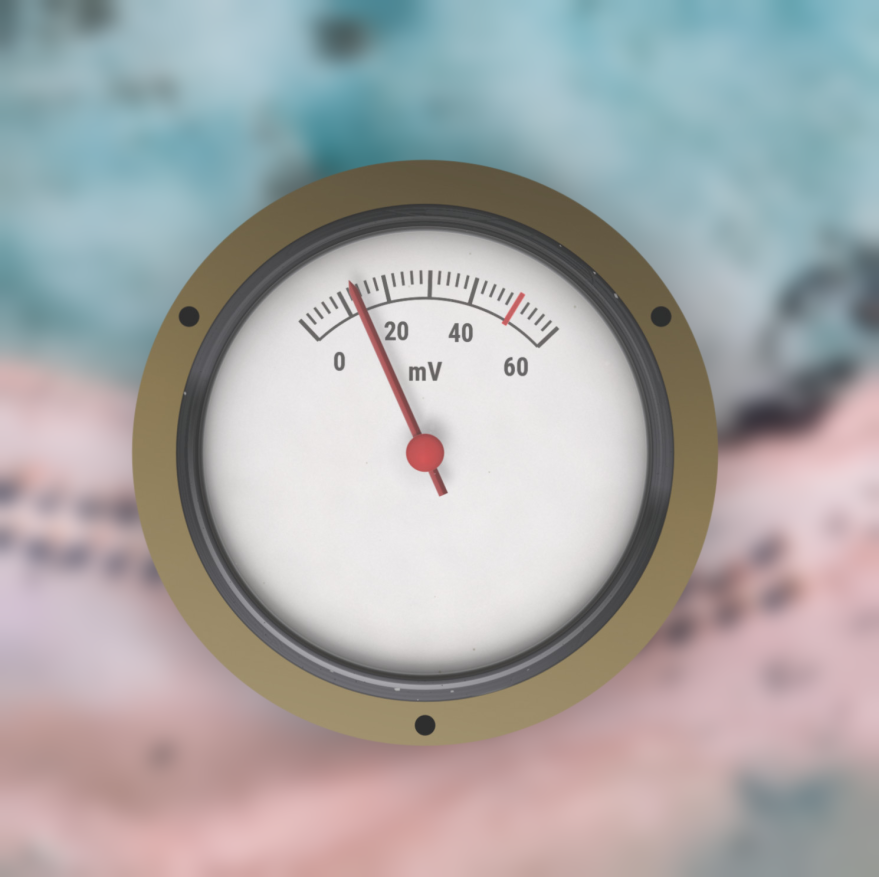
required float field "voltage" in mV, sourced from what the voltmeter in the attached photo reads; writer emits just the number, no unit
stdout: 13
